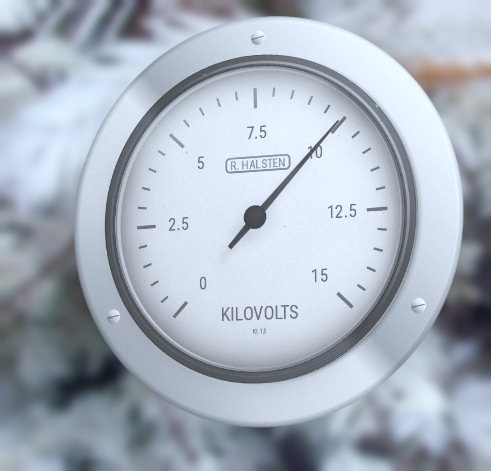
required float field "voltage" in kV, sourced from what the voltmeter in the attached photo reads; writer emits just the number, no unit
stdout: 10
